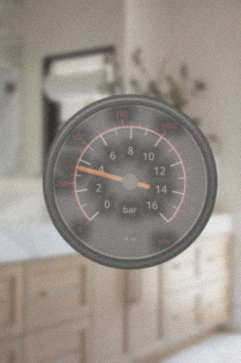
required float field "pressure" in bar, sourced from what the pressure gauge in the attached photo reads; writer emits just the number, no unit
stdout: 3.5
